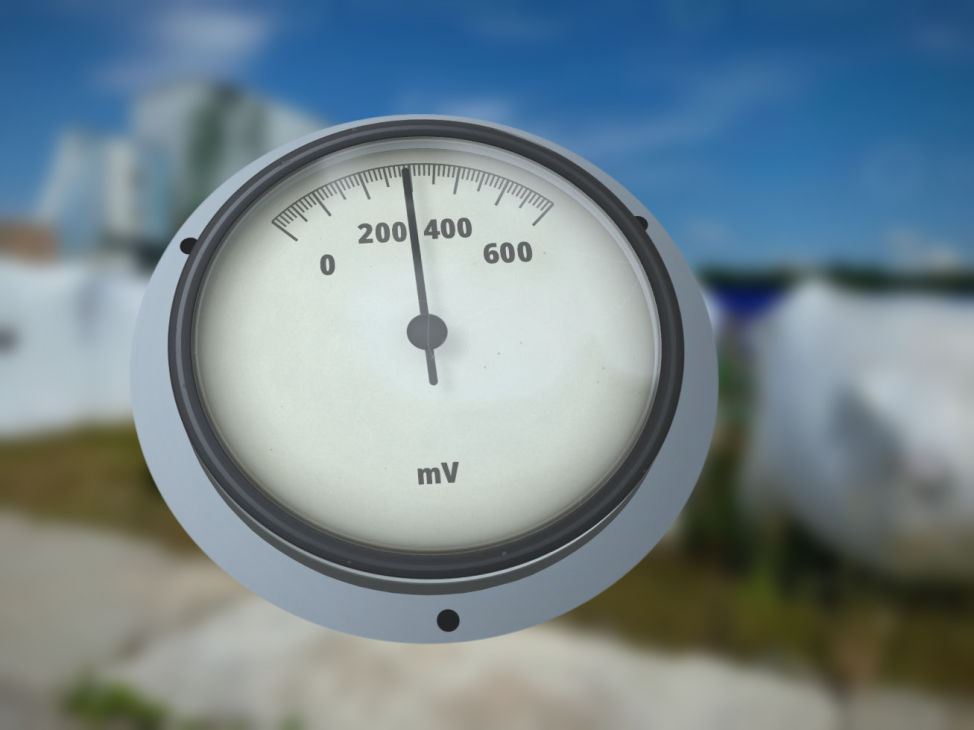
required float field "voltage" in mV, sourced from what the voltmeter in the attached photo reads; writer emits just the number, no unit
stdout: 290
